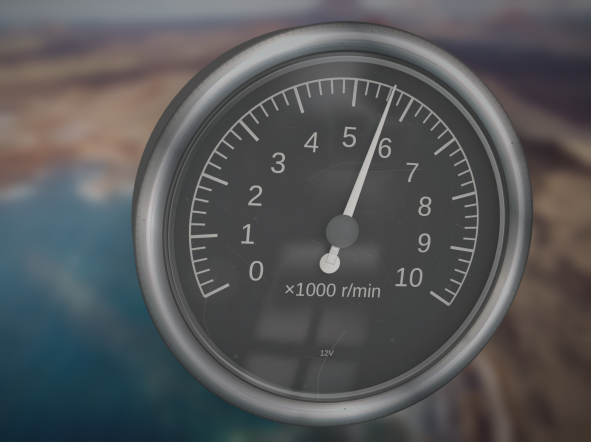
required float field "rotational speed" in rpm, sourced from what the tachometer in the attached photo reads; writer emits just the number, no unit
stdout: 5600
